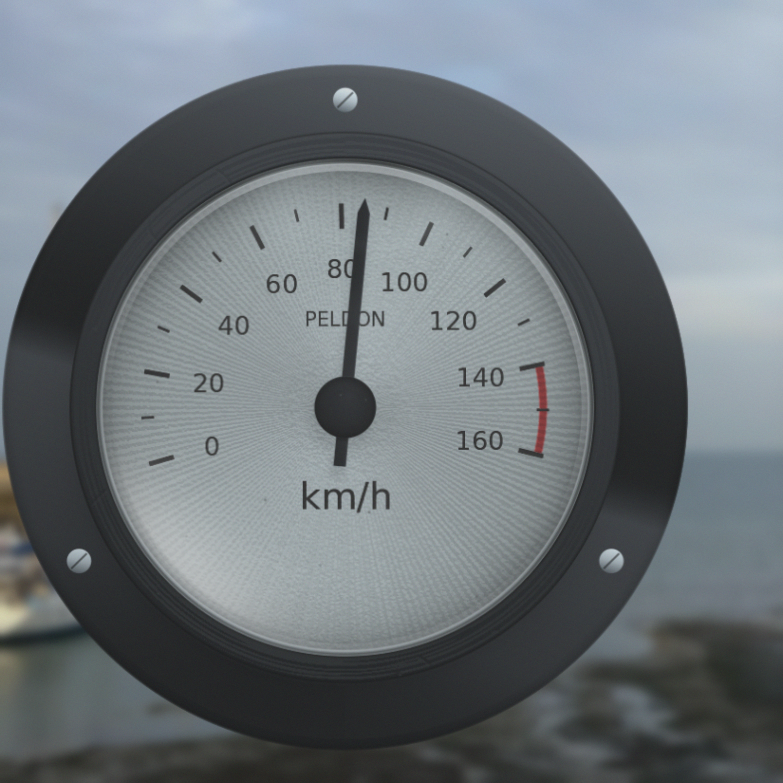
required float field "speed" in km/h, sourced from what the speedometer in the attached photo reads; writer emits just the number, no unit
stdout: 85
